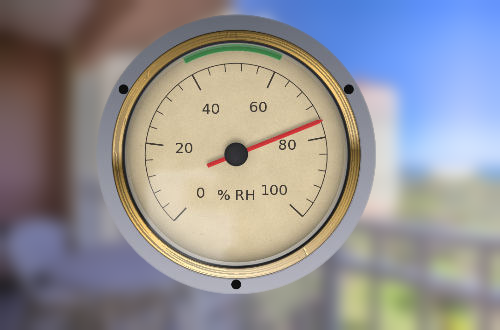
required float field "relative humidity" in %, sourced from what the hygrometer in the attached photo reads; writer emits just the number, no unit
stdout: 76
